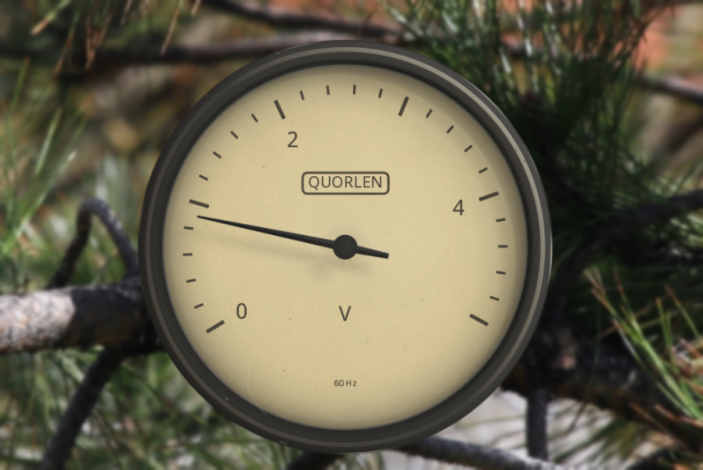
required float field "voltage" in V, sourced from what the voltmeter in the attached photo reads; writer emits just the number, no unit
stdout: 0.9
